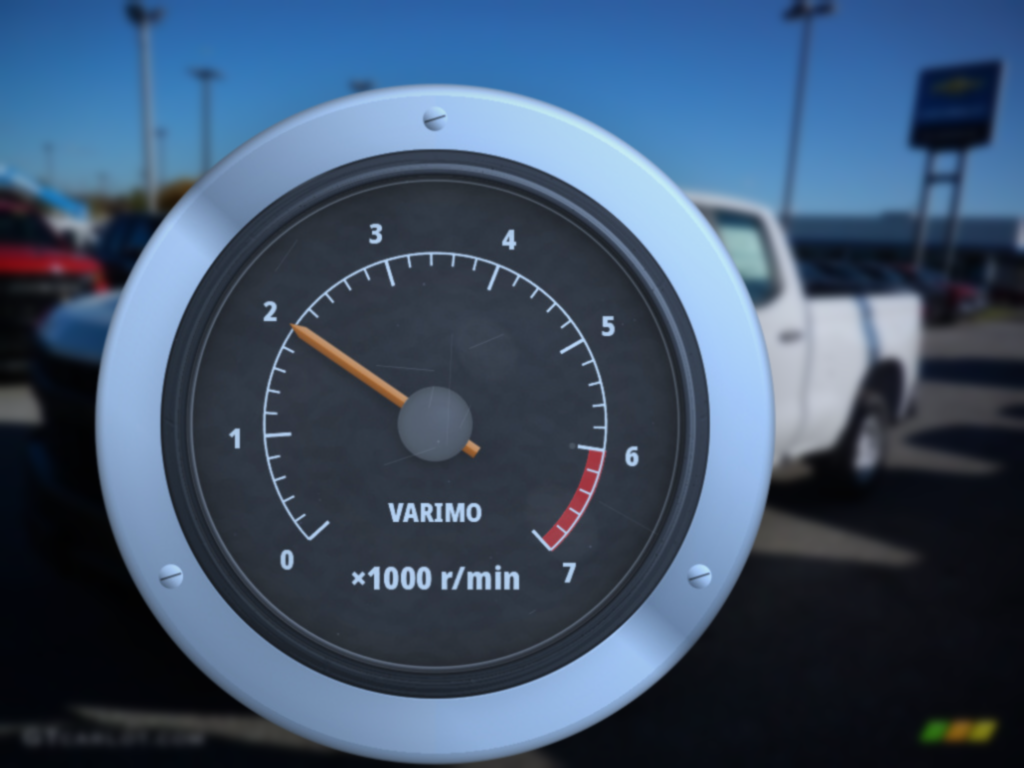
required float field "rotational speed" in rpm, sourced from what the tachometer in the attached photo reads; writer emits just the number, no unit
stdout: 2000
